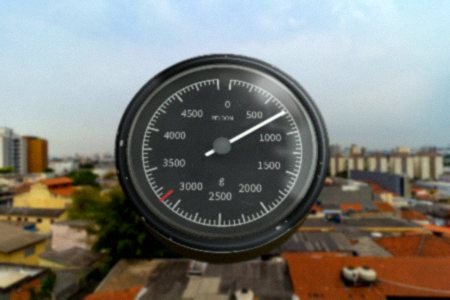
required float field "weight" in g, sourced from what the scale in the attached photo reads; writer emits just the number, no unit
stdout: 750
